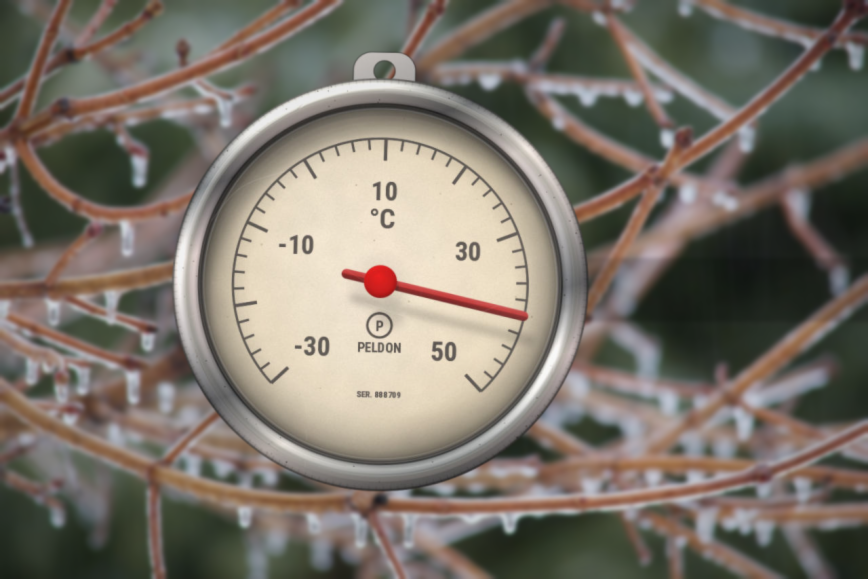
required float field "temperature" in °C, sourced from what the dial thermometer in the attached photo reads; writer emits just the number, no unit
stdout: 40
